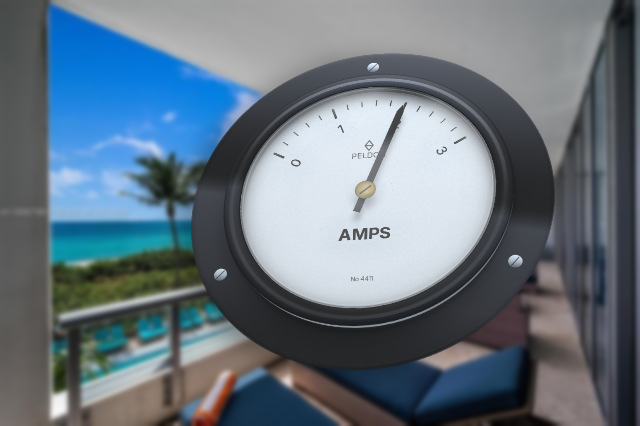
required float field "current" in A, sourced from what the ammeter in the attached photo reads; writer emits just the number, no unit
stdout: 2
